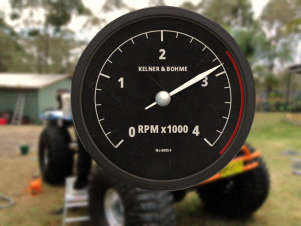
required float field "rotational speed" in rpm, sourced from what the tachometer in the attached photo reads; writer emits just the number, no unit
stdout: 2900
